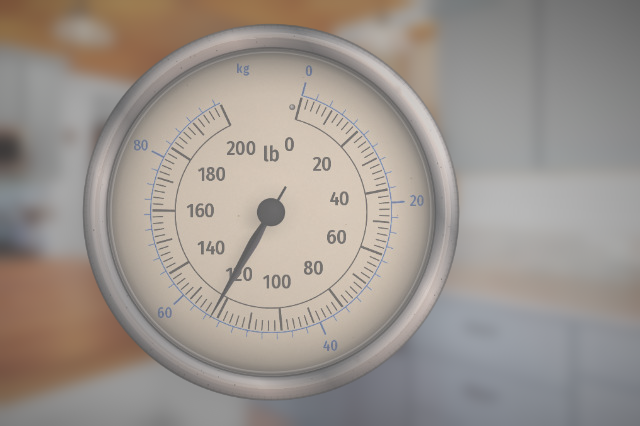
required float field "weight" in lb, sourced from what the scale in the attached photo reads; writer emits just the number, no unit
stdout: 122
